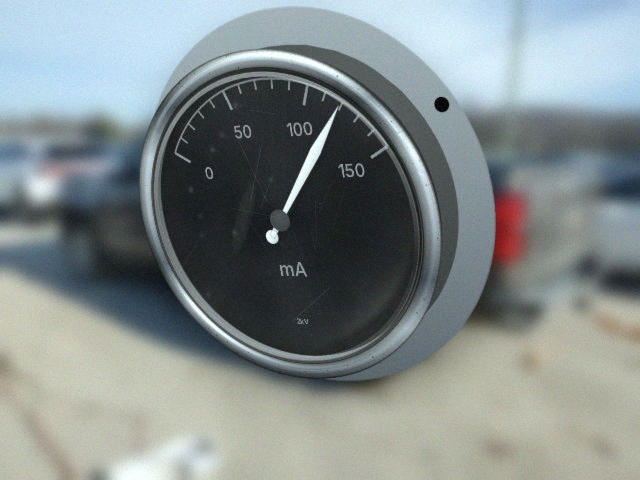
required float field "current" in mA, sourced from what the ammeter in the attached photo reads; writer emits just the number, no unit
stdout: 120
